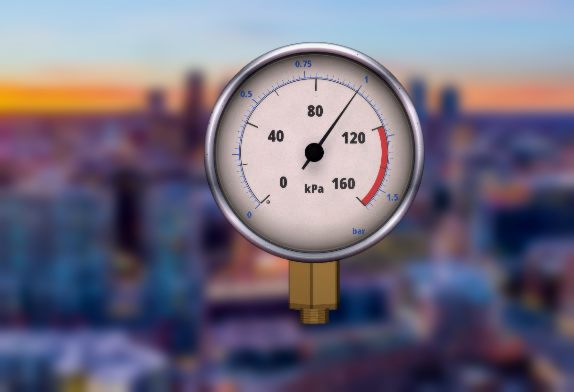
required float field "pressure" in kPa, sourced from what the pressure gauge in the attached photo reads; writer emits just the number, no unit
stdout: 100
